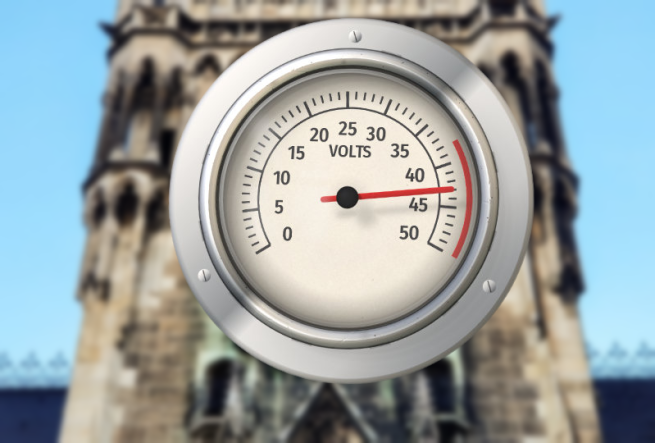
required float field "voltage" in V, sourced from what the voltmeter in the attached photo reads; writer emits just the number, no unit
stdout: 43
